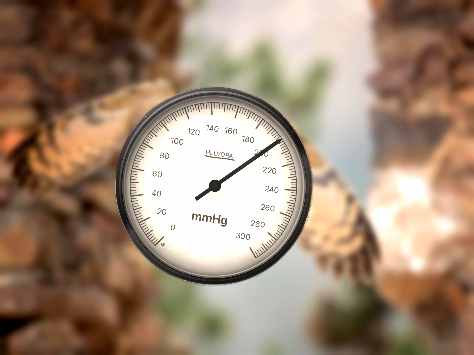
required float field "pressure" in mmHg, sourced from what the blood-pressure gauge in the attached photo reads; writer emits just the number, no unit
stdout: 200
